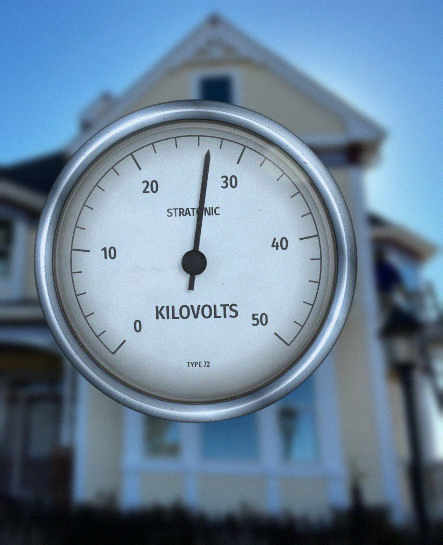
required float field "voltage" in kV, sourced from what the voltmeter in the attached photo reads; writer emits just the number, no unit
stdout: 27
